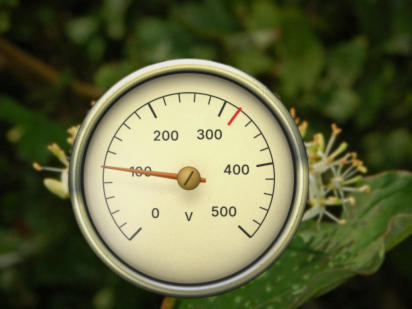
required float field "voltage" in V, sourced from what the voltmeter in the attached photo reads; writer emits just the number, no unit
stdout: 100
